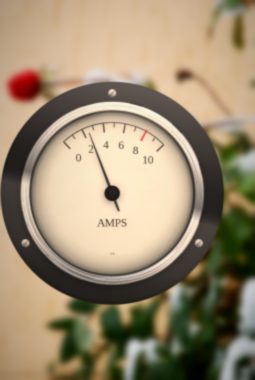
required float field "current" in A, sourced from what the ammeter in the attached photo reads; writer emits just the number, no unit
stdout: 2.5
